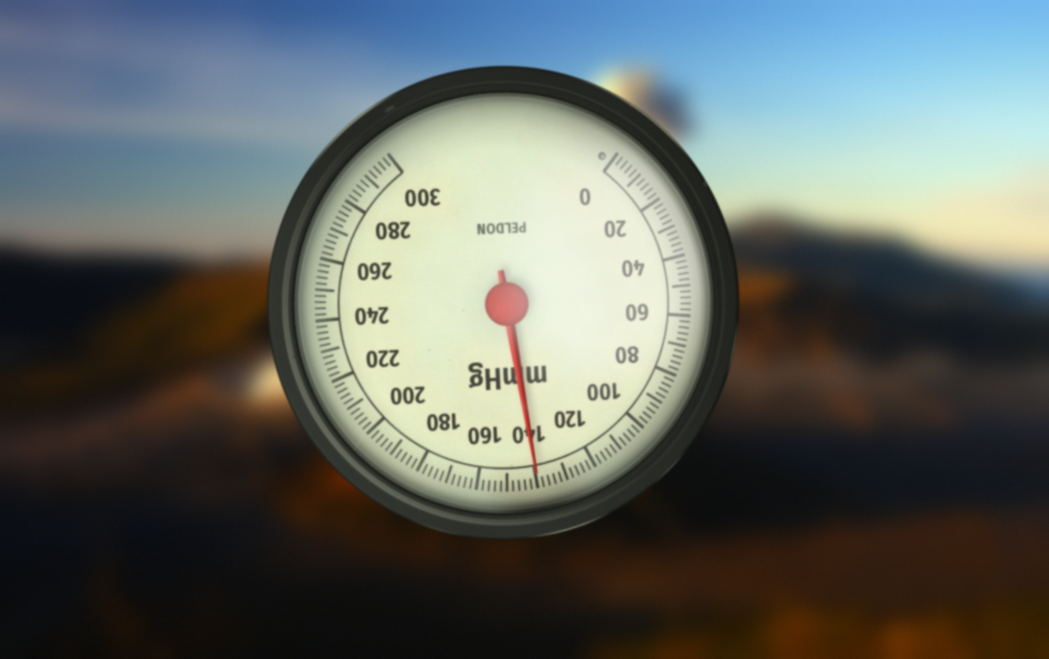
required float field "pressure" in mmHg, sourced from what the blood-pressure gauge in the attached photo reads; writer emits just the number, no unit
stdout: 140
